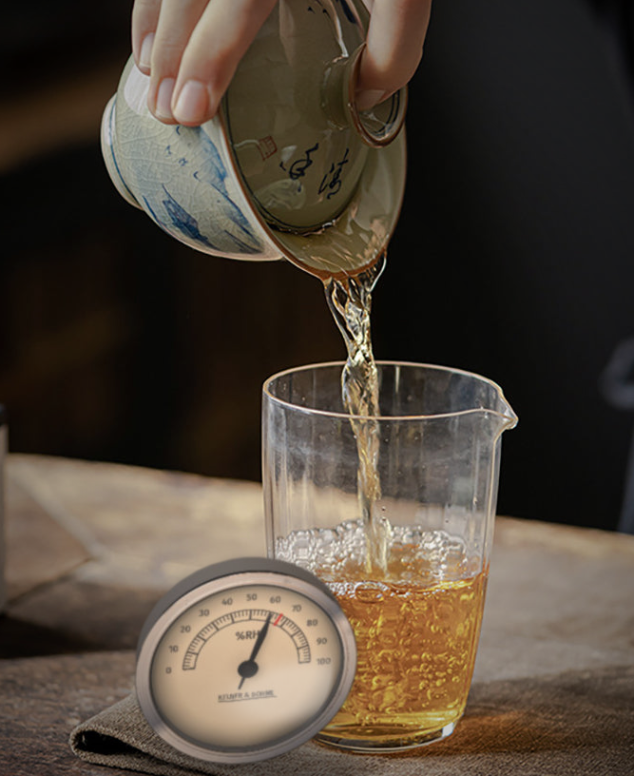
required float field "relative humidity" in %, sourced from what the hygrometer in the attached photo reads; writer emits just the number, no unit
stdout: 60
